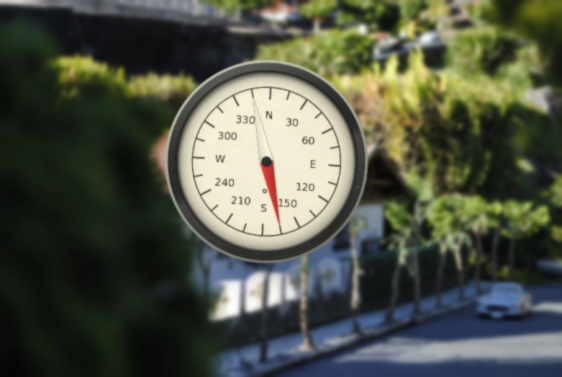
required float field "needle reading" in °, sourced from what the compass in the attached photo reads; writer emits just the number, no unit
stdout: 165
